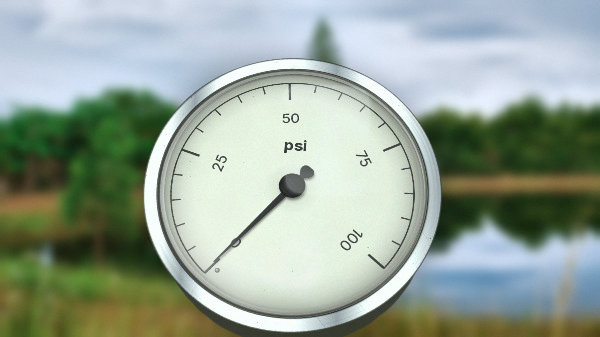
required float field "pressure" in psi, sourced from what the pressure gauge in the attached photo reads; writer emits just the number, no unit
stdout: 0
